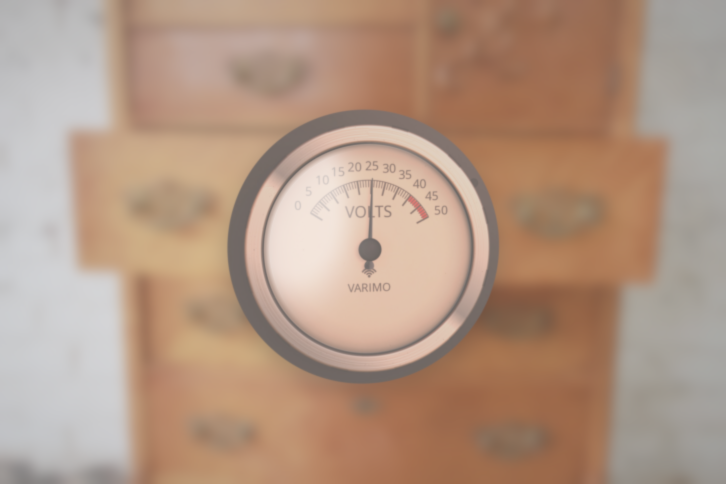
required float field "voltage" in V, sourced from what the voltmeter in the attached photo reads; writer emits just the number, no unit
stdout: 25
